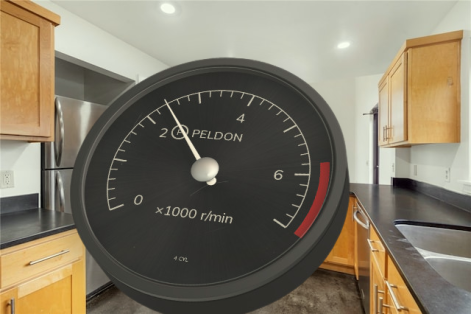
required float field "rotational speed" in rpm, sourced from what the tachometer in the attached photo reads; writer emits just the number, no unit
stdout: 2400
